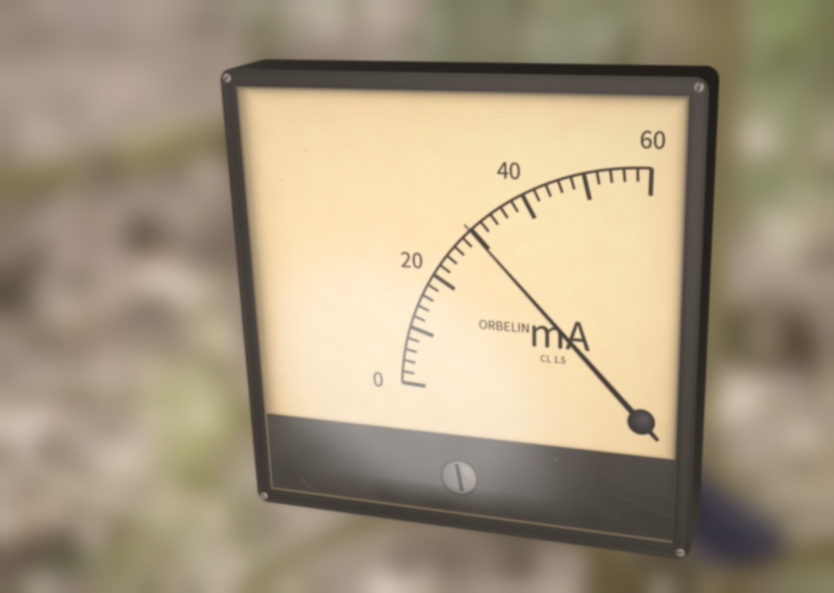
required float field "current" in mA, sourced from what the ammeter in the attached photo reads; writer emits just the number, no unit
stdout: 30
